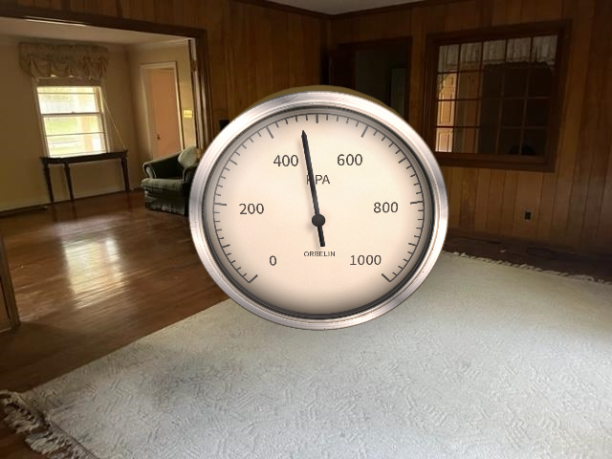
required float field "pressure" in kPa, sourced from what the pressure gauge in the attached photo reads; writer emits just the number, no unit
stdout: 470
